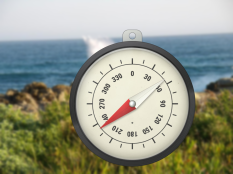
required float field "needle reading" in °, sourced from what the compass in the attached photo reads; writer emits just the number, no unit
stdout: 232.5
